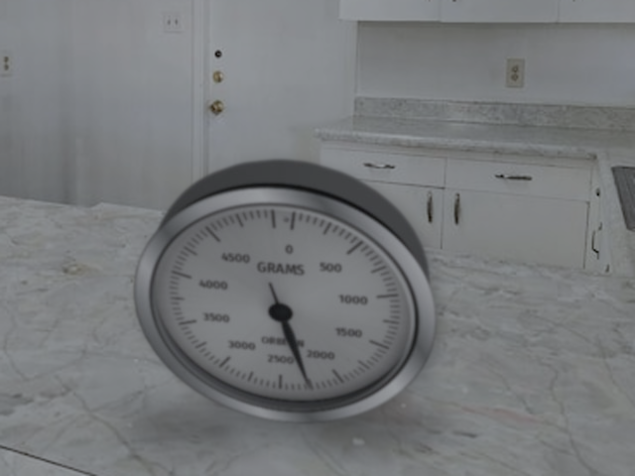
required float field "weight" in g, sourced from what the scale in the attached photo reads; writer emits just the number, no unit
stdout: 2250
